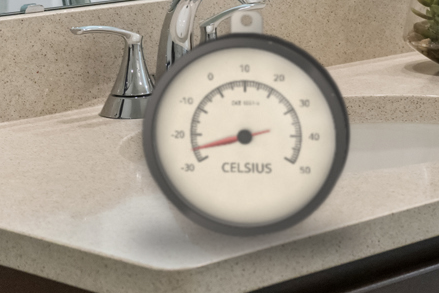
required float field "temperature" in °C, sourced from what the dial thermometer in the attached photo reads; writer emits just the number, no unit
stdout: -25
